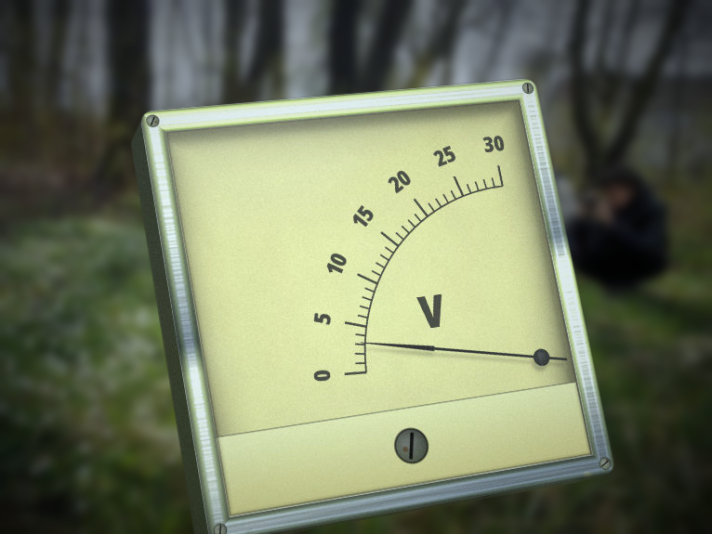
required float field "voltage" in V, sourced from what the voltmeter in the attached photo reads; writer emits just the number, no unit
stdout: 3
